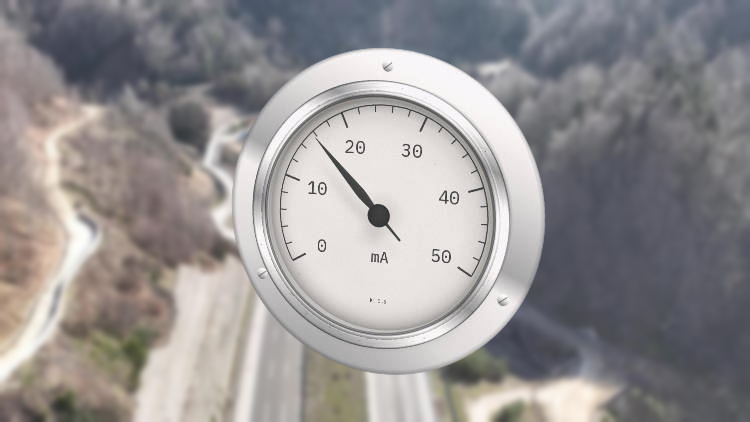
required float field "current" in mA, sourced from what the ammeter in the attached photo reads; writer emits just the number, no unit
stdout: 16
